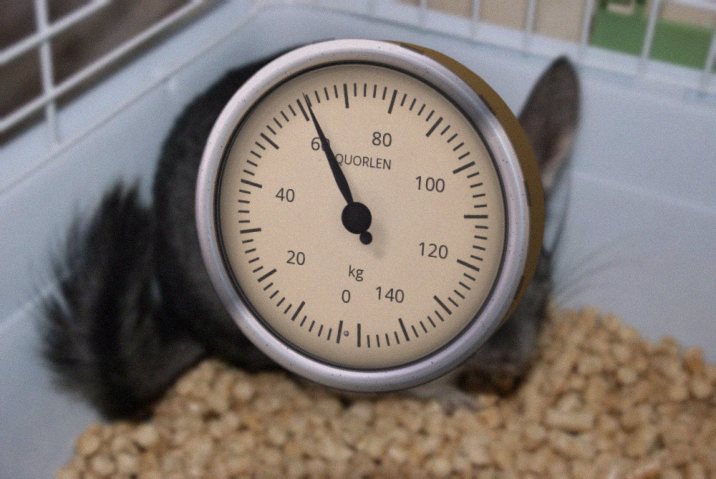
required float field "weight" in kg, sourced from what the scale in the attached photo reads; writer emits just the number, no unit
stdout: 62
